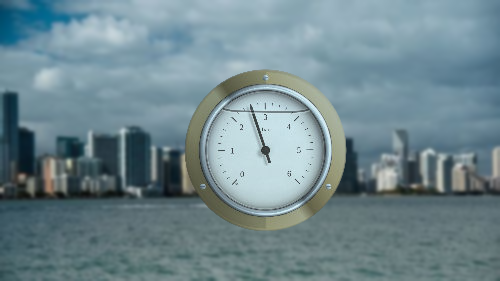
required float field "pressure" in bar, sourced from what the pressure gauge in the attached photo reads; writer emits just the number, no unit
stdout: 2.6
